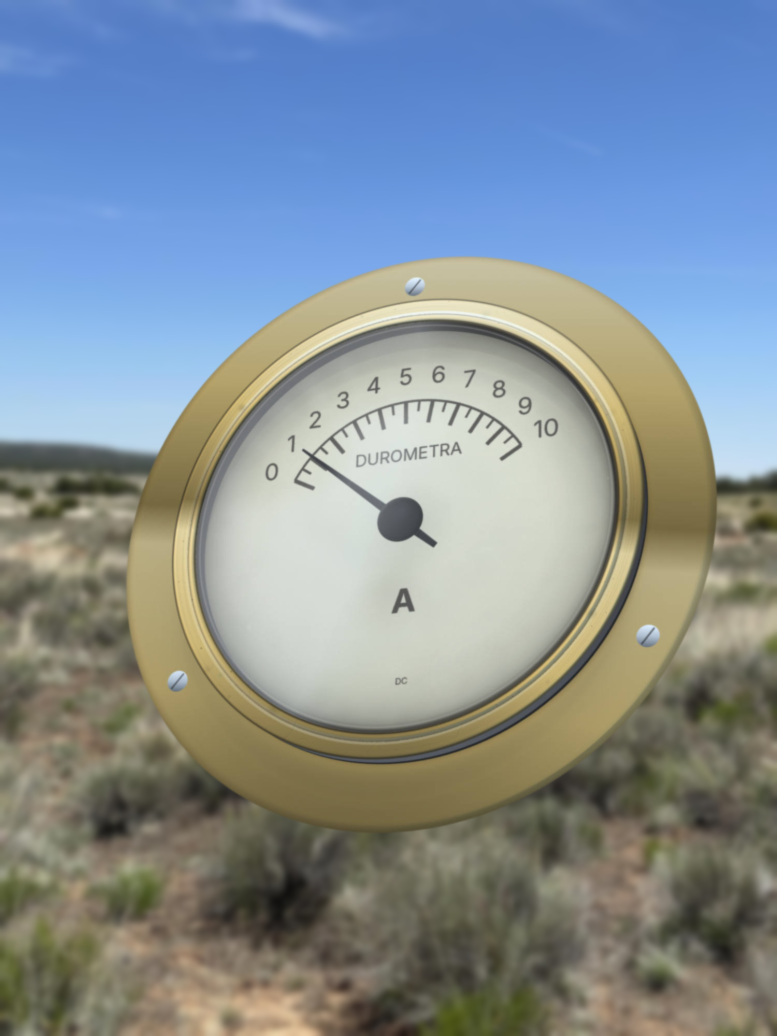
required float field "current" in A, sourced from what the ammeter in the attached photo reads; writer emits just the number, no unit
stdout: 1
